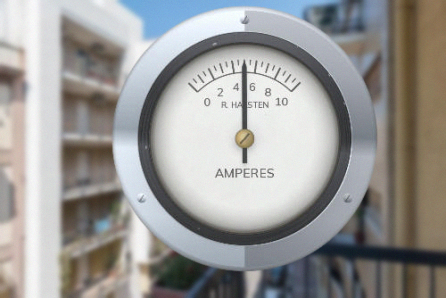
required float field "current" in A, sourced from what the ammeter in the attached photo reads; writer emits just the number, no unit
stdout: 5
